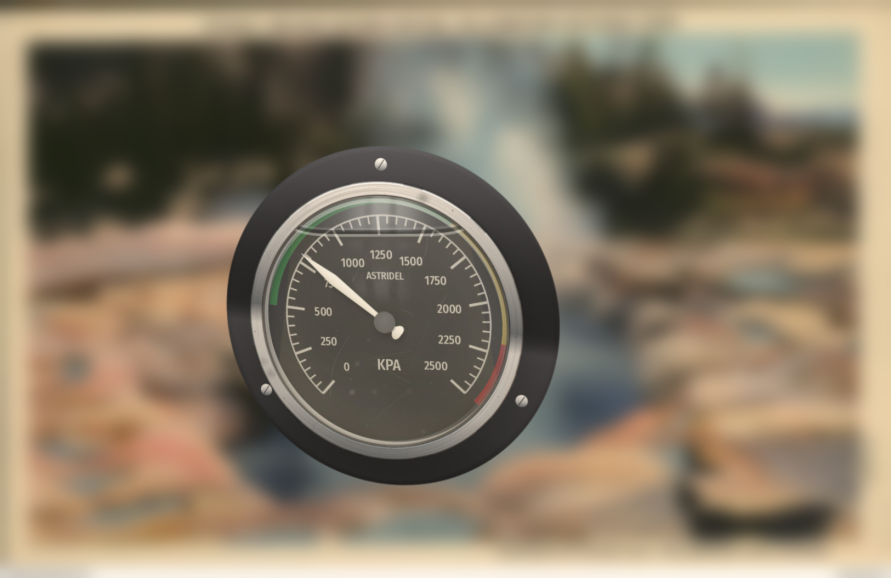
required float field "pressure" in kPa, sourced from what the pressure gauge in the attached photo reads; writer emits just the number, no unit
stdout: 800
